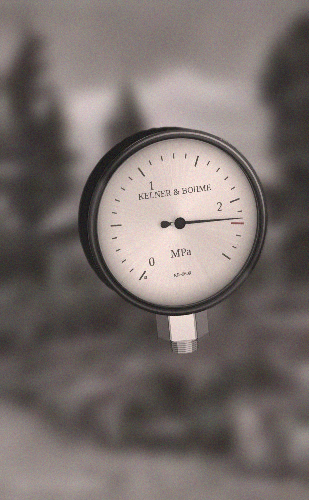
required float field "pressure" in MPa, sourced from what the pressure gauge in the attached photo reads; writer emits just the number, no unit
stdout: 2.15
